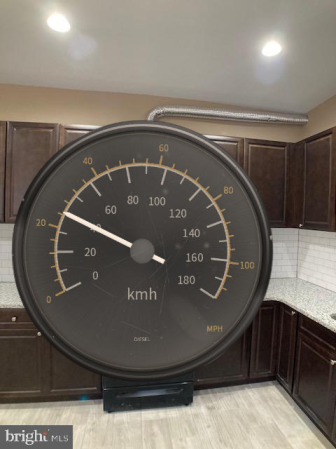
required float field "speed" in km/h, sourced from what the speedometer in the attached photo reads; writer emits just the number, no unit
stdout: 40
